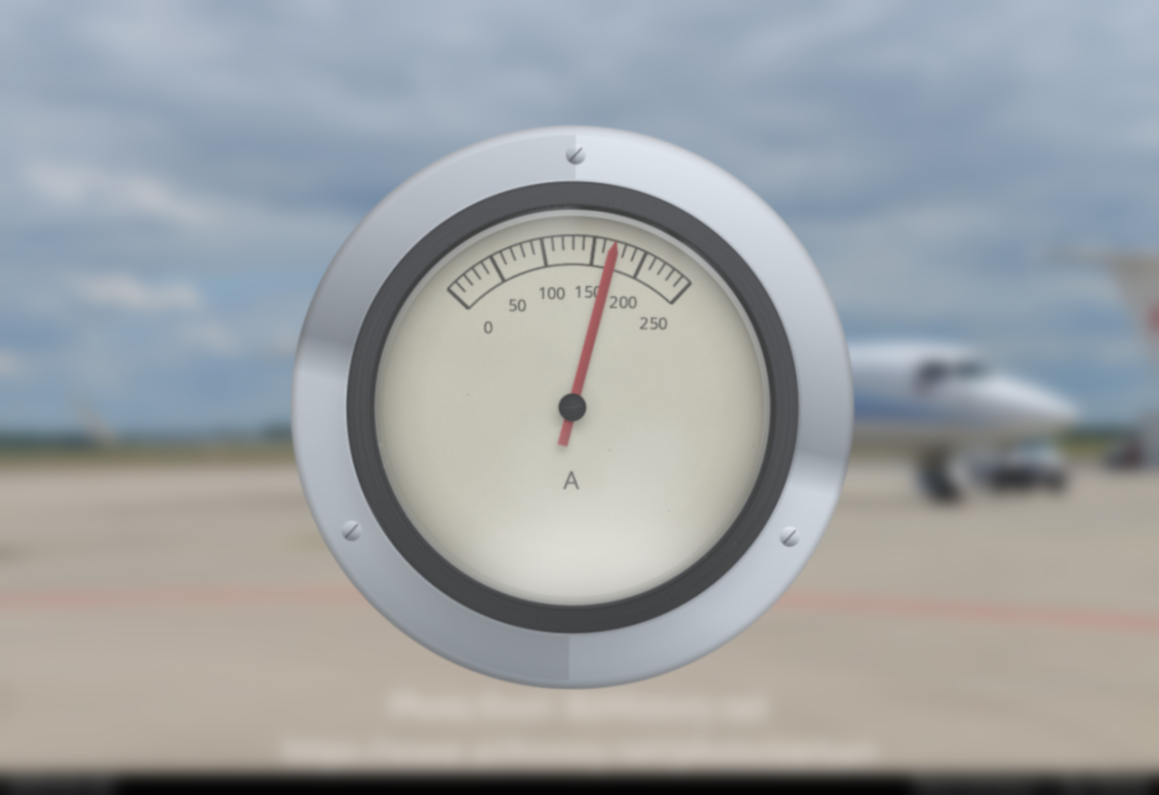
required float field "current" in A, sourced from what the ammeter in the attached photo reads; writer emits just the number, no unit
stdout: 170
